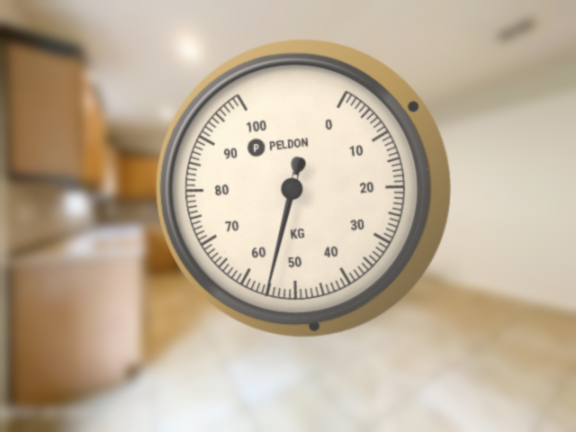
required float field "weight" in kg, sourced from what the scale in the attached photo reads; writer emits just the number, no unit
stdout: 55
